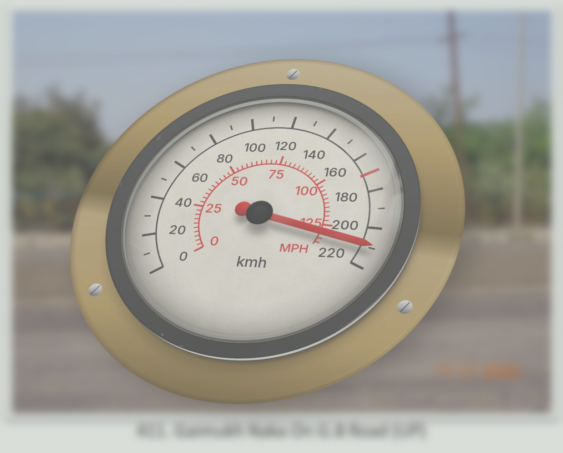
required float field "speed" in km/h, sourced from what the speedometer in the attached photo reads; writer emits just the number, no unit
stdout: 210
